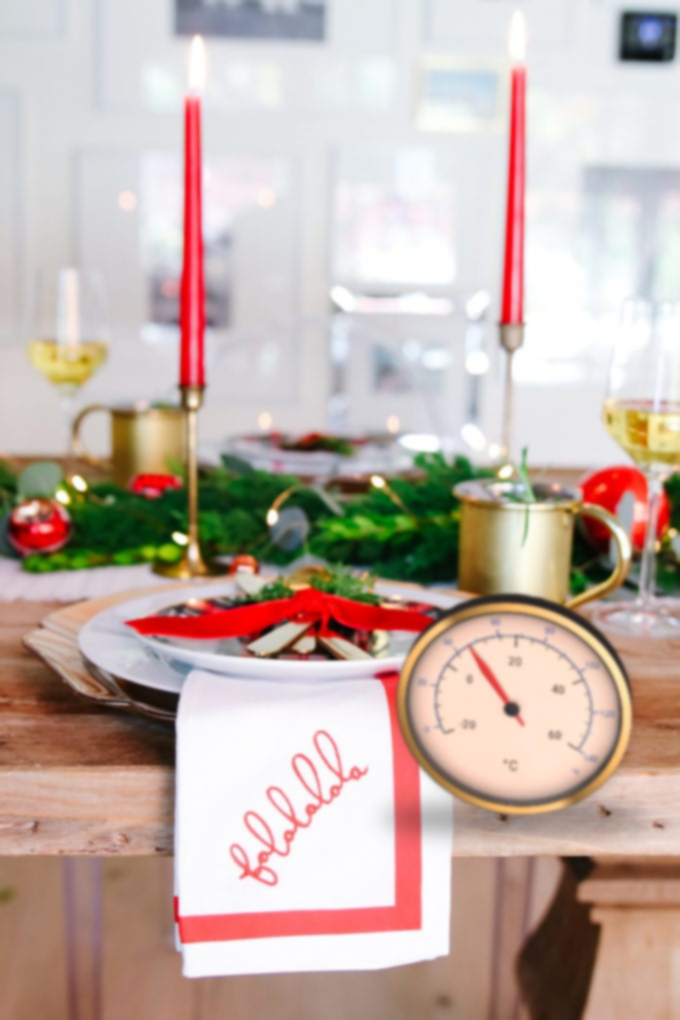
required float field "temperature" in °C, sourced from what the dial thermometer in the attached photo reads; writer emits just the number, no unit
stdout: 8
